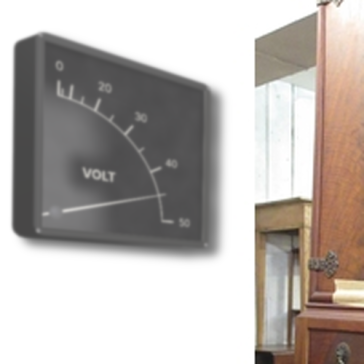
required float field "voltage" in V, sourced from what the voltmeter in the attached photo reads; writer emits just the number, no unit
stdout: 45
